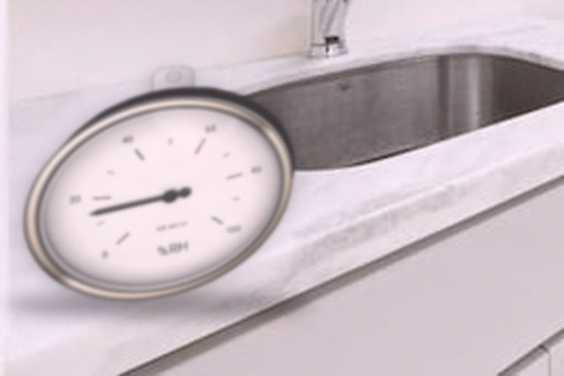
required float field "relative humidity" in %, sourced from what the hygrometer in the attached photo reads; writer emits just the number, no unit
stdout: 15
